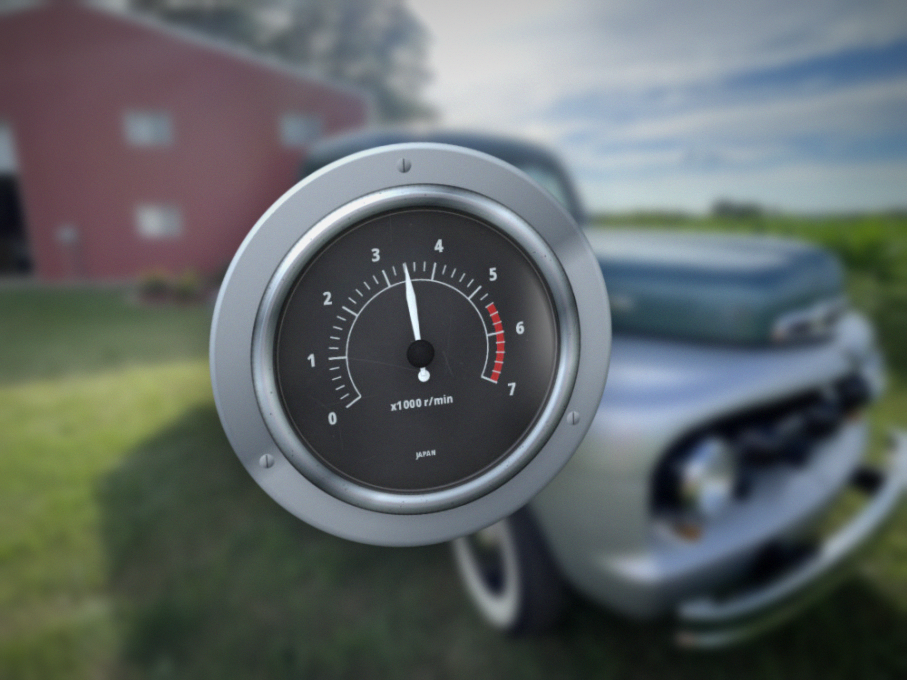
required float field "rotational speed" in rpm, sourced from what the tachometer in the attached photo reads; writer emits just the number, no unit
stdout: 3400
